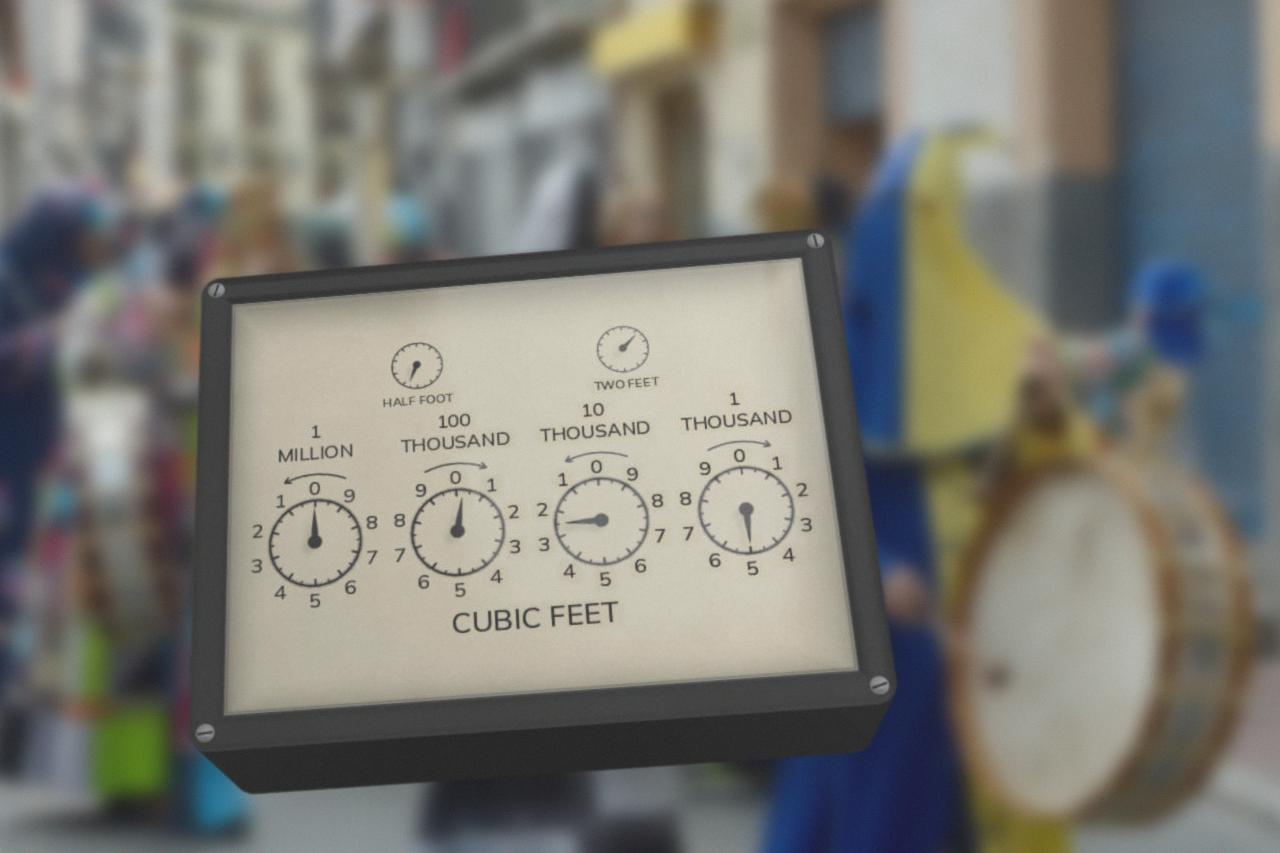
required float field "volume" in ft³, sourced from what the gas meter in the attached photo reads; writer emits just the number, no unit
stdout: 2500
